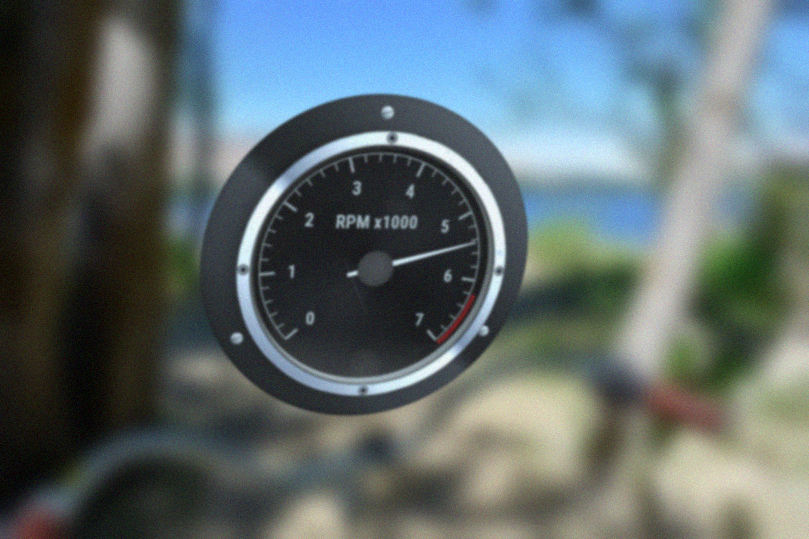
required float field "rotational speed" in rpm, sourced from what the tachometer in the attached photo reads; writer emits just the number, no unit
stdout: 5400
